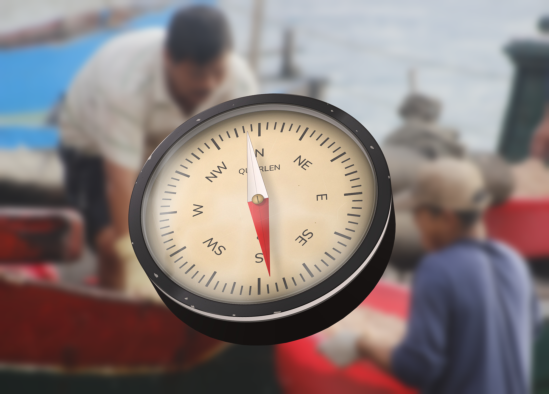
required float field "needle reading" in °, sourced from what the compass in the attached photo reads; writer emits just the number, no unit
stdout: 172.5
